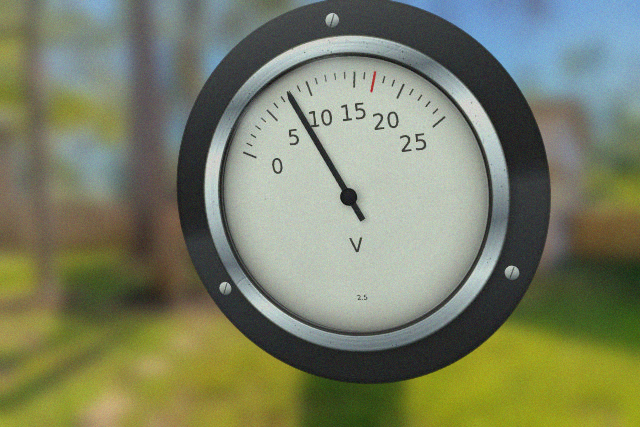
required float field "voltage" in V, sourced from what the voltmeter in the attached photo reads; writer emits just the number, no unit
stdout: 8
